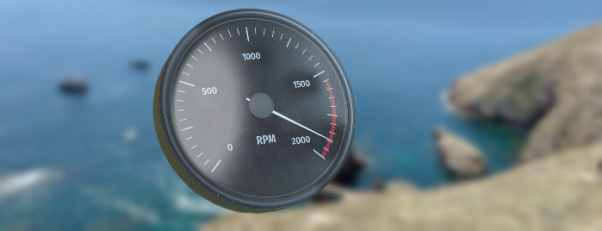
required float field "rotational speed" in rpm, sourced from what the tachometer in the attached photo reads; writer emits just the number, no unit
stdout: 1900
